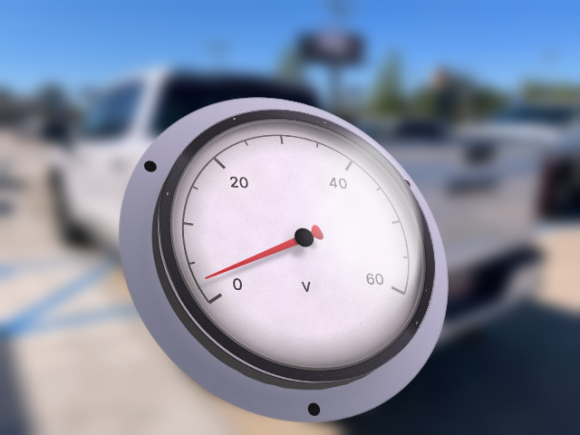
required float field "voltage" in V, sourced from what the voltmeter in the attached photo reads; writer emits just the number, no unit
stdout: 2.5
